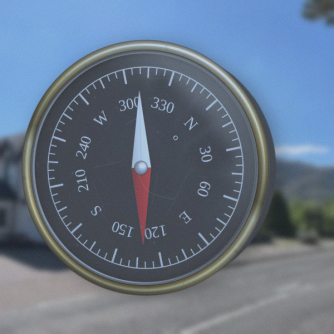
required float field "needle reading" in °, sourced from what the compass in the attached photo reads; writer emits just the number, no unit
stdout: 130
